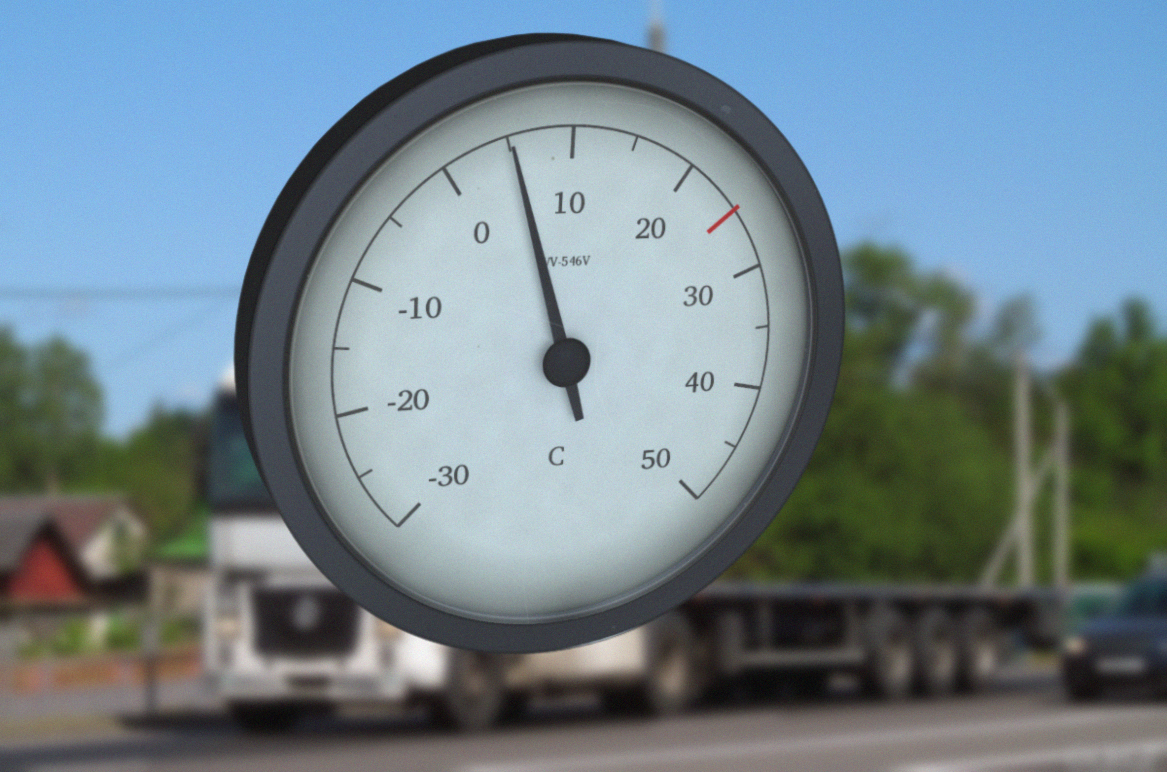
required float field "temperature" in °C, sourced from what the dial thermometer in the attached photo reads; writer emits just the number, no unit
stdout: 5
